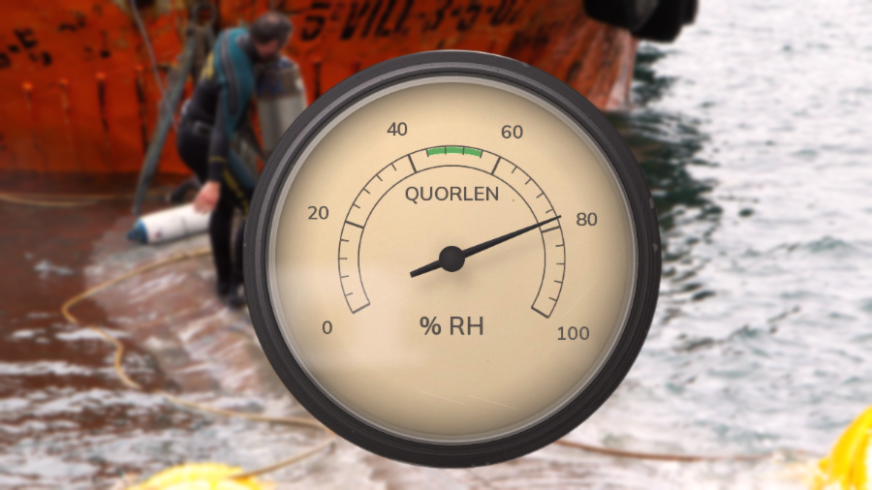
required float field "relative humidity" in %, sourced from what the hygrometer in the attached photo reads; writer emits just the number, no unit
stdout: 78
